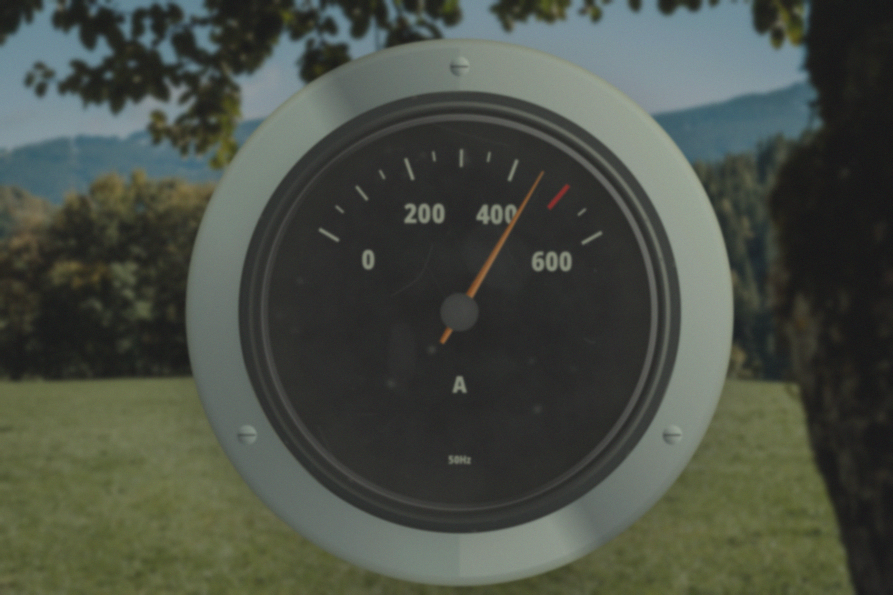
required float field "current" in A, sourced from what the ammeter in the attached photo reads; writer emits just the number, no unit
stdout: 450
